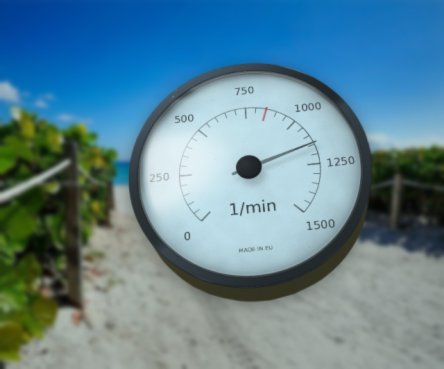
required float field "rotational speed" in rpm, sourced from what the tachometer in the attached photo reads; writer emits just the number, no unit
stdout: 1150
